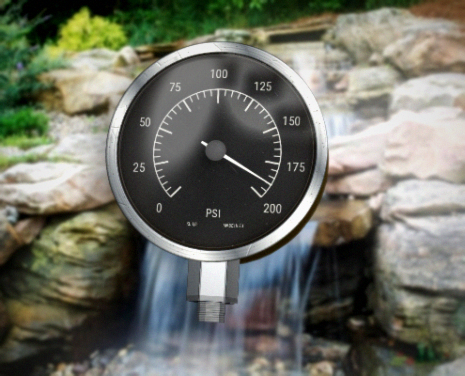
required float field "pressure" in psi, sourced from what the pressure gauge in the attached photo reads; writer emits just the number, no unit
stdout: 190
